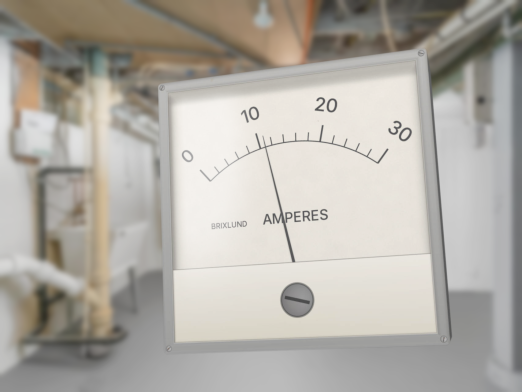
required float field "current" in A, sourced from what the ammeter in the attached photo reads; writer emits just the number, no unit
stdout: 11
